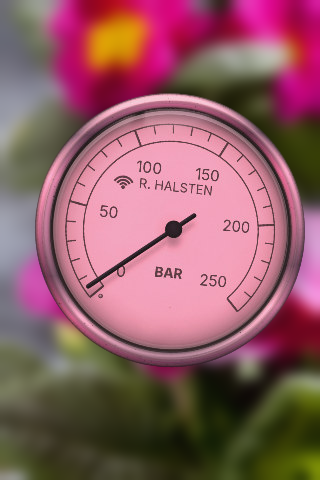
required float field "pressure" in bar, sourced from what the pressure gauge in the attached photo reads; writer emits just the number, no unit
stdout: 5
